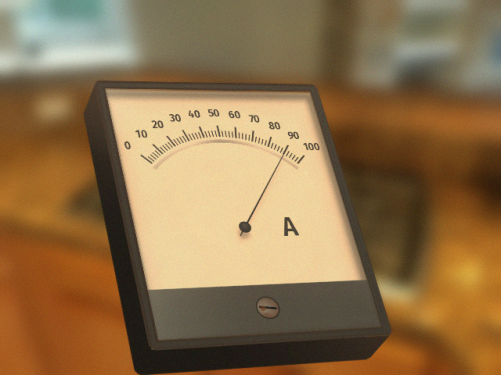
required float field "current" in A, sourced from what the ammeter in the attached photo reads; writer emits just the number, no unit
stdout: 90
